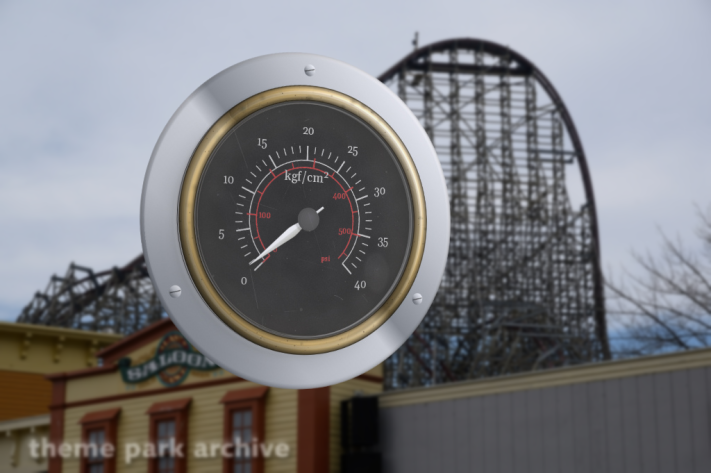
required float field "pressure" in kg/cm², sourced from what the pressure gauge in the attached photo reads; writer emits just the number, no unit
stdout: 1
